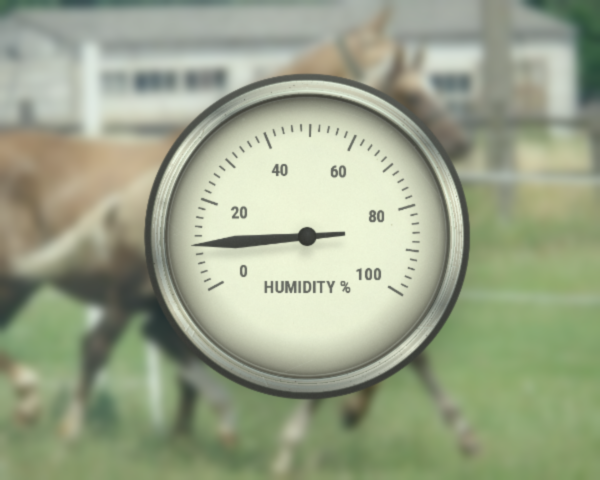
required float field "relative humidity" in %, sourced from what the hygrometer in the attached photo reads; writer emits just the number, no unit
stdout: 10
